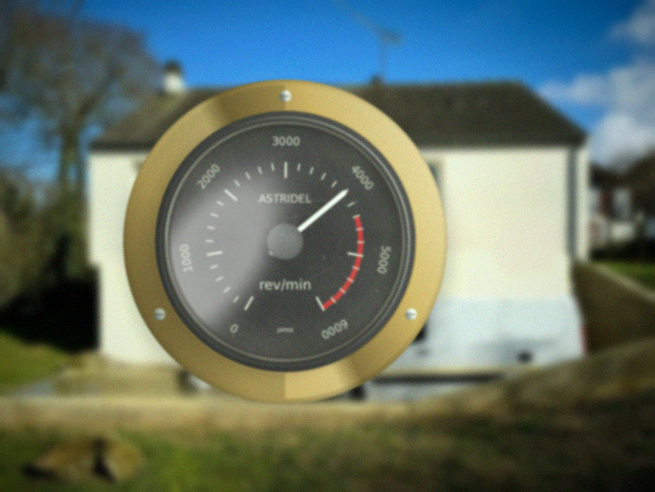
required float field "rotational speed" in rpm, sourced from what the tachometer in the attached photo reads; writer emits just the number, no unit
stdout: 4000
